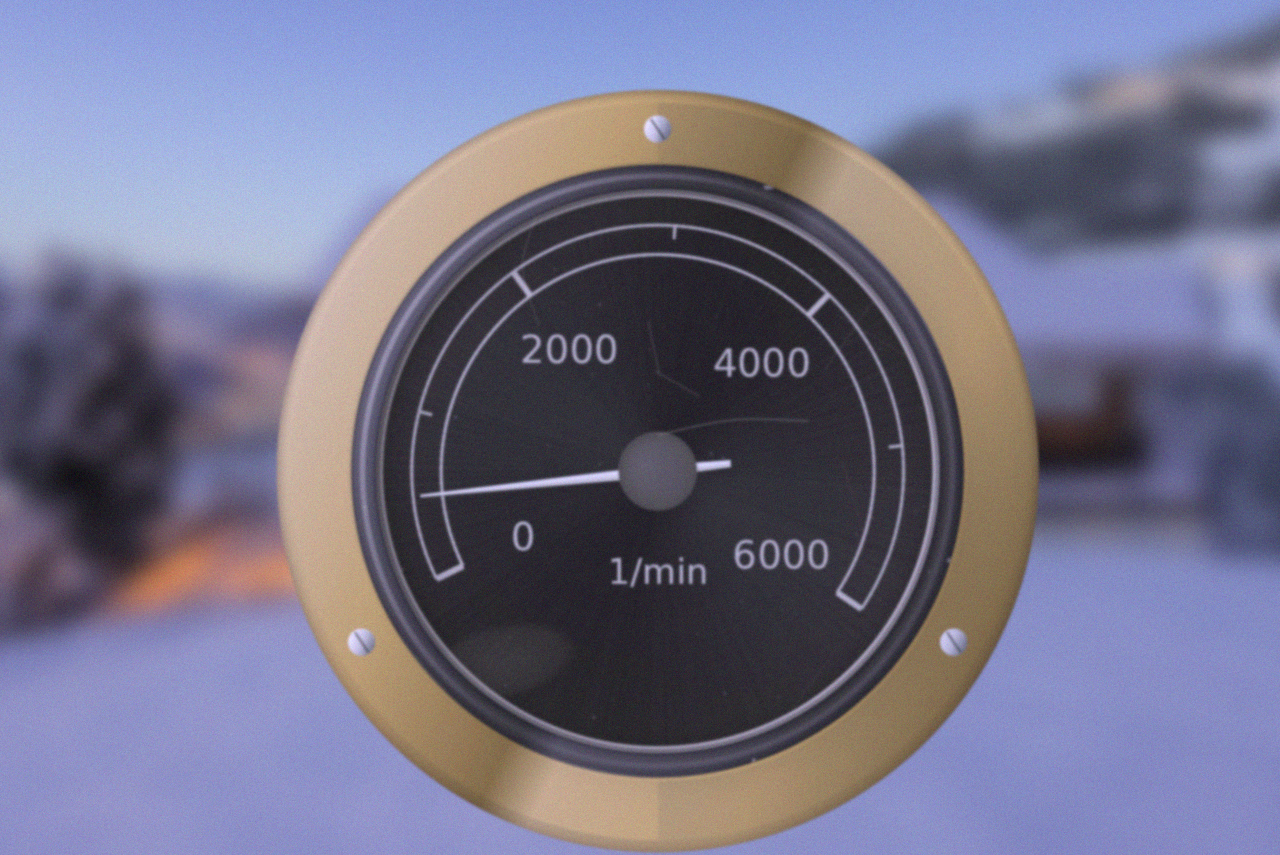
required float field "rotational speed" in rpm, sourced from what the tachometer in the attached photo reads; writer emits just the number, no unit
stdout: 500
